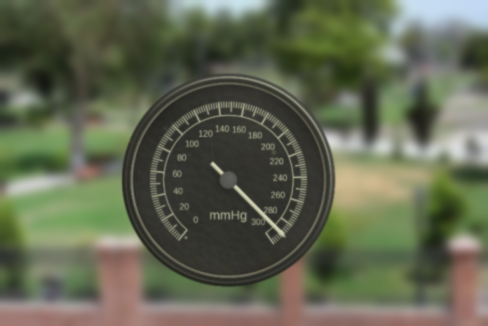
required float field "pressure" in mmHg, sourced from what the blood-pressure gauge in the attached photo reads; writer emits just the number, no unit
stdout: 290
